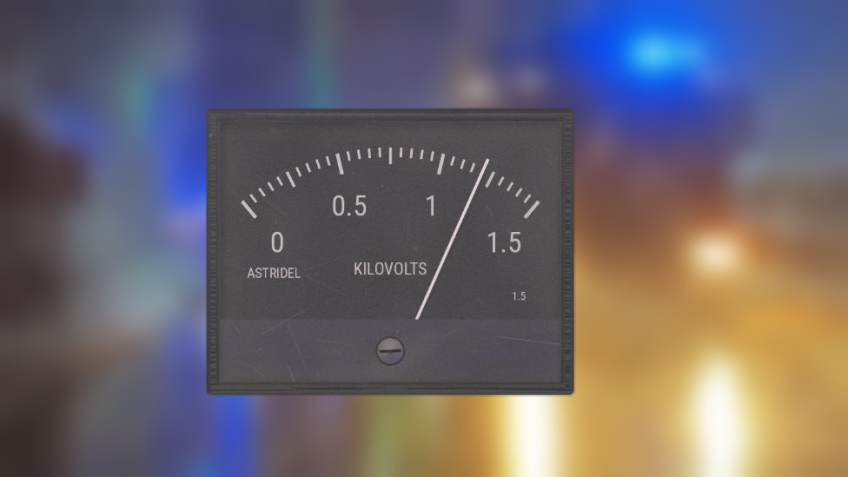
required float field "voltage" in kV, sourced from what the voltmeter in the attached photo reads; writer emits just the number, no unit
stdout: 1.2
